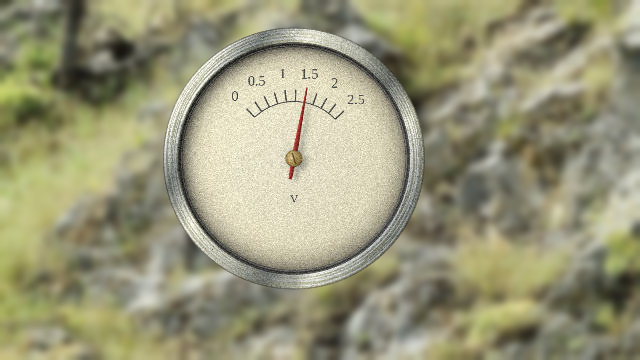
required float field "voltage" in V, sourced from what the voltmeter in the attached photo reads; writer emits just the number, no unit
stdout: 1.5
